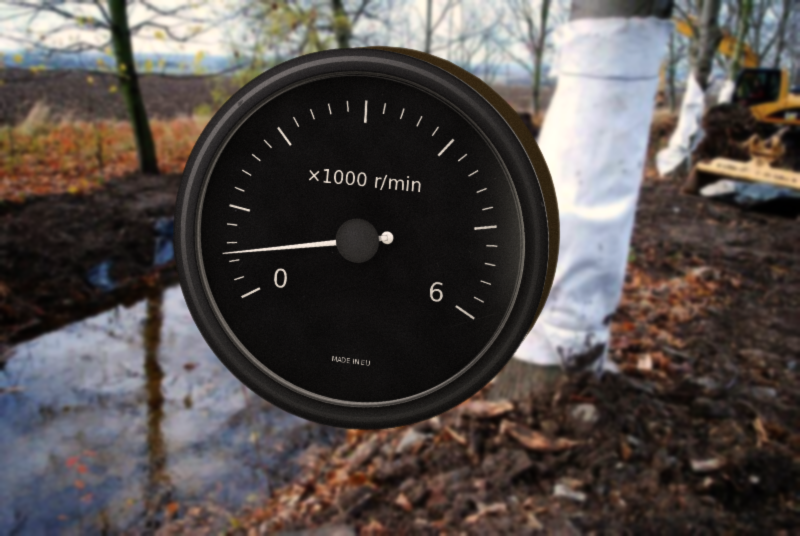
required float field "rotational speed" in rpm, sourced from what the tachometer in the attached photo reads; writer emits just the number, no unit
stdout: 500
